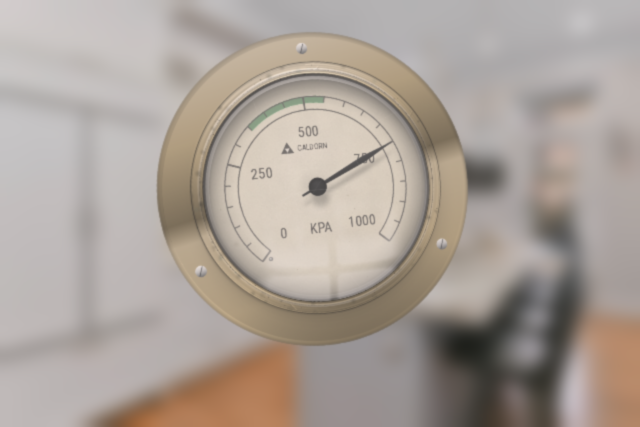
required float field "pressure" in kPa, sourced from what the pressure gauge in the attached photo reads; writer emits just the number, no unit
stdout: 750
